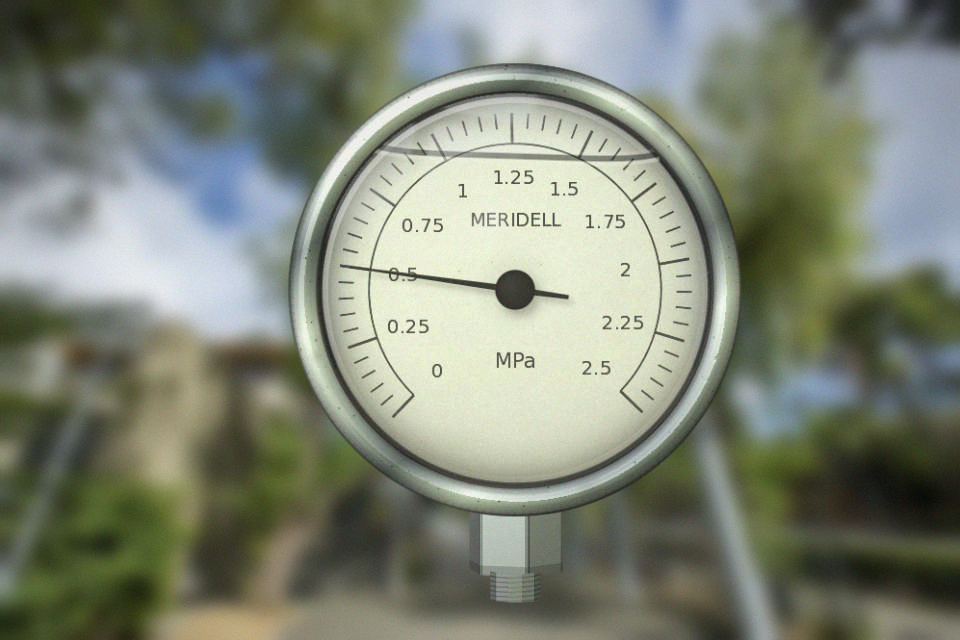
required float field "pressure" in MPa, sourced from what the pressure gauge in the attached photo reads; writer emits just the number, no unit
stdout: 0.5
